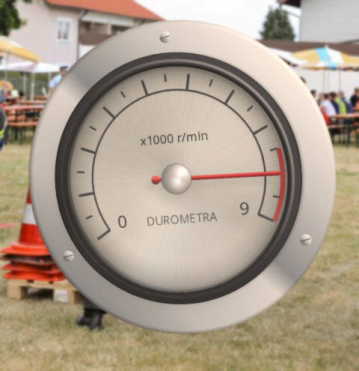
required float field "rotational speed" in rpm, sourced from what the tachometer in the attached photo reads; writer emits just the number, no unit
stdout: 8000
